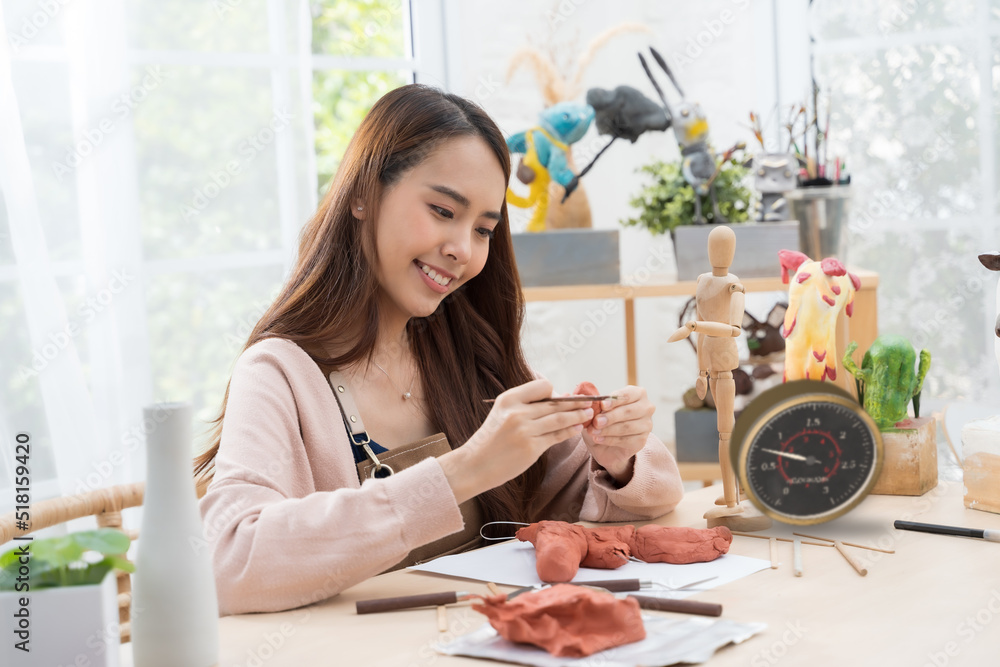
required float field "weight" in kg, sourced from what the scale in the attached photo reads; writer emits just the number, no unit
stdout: 0.75
